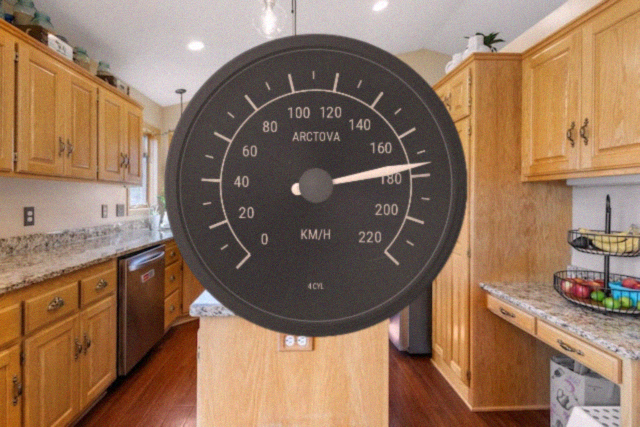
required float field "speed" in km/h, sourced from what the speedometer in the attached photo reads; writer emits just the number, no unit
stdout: 175
